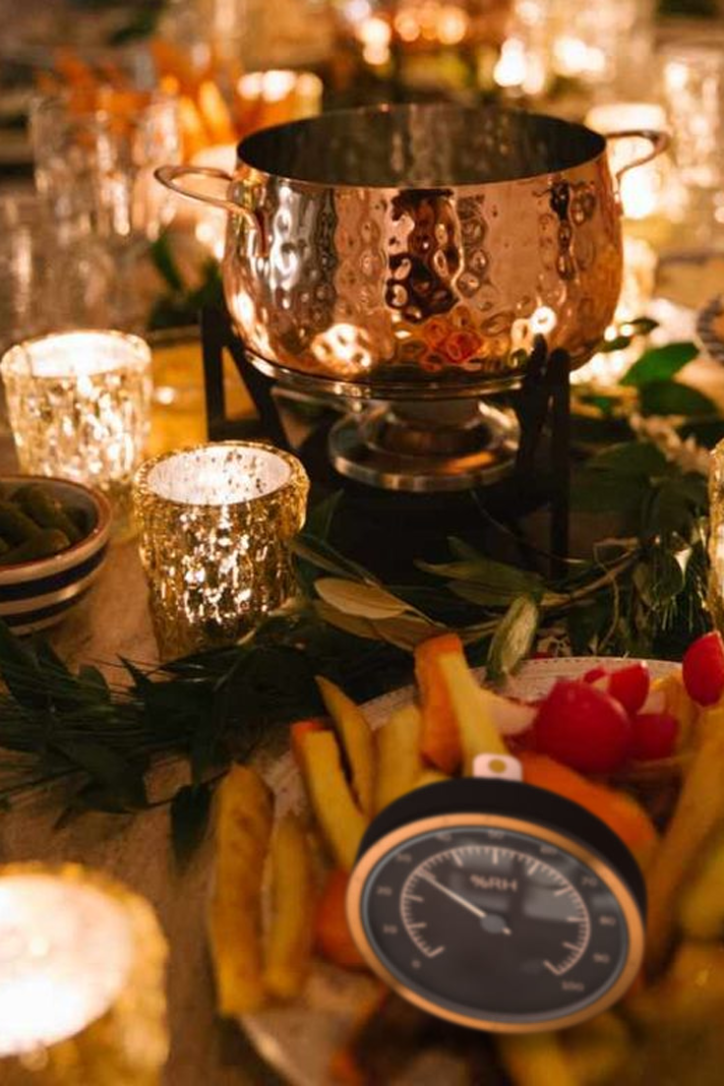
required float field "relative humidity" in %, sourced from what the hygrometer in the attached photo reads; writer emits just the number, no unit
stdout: 30
